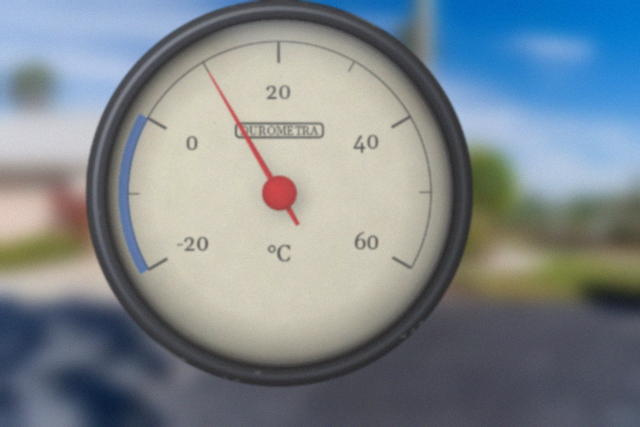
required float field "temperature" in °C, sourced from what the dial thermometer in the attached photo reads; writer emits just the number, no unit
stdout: 10
